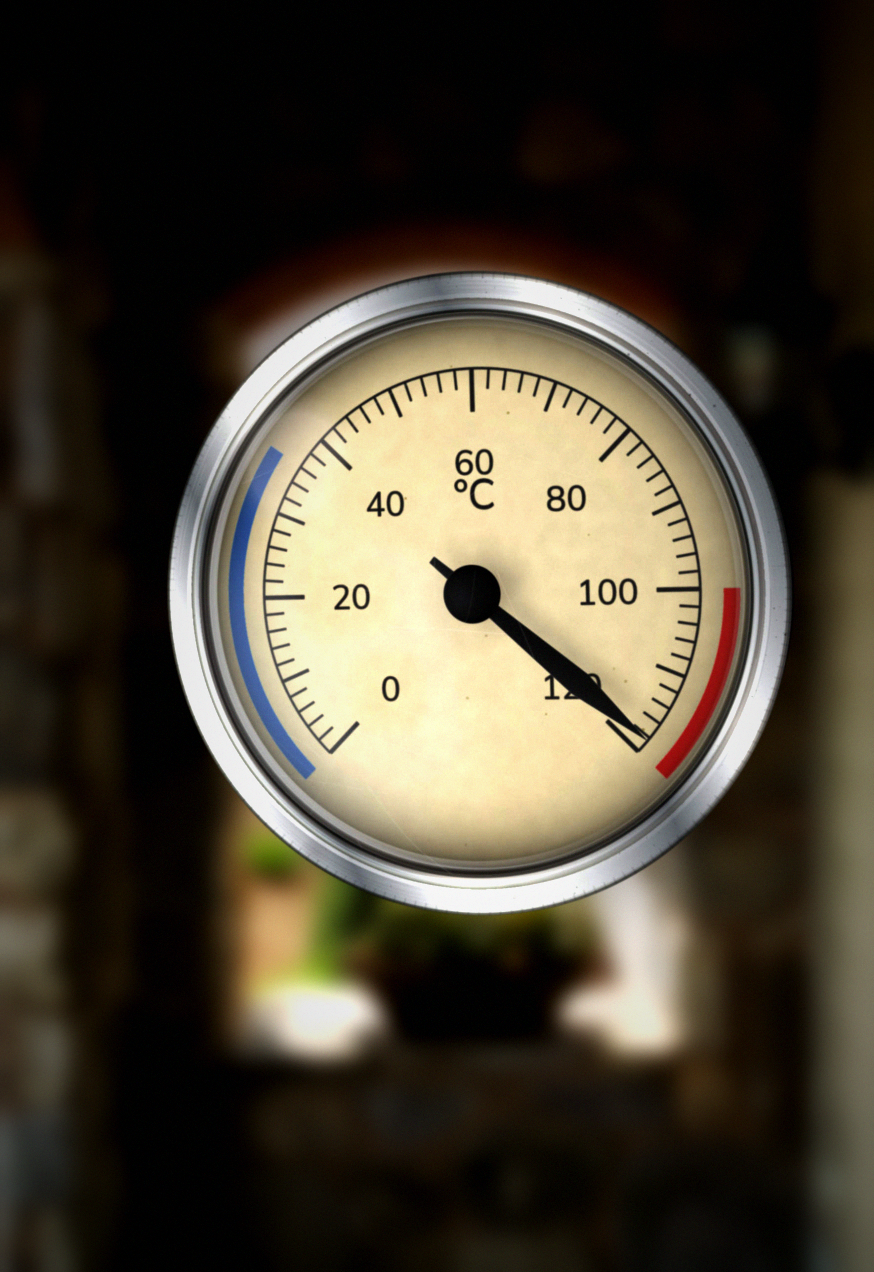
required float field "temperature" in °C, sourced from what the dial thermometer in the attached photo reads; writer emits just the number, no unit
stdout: 118
